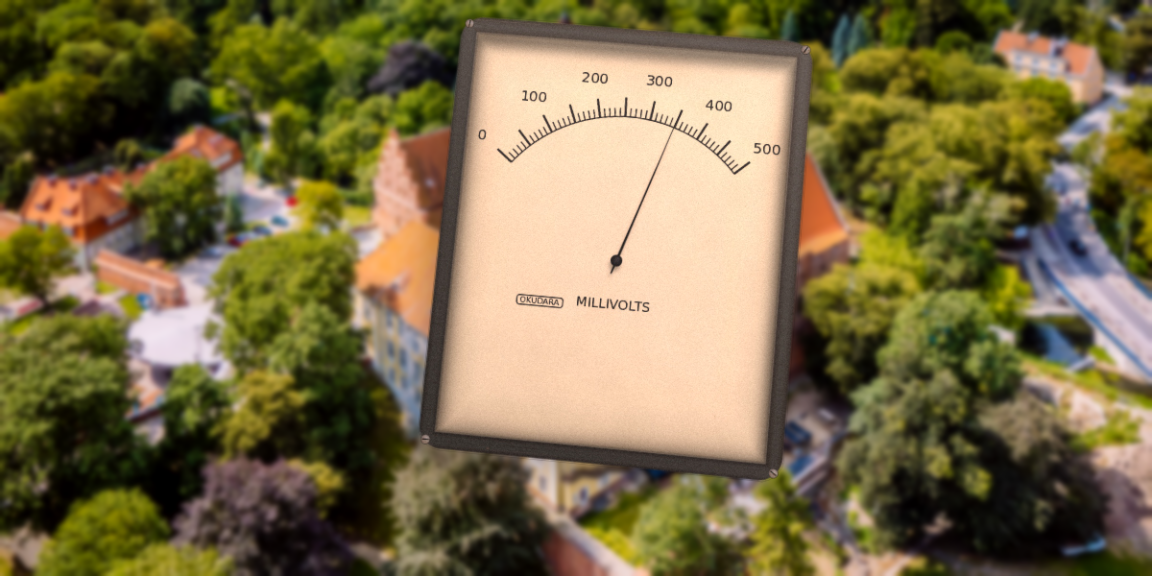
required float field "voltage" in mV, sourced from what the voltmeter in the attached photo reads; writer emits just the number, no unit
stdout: 350
